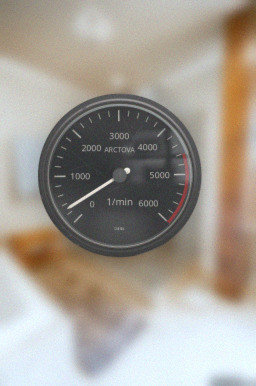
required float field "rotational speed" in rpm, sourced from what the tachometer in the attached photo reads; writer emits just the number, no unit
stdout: 300
